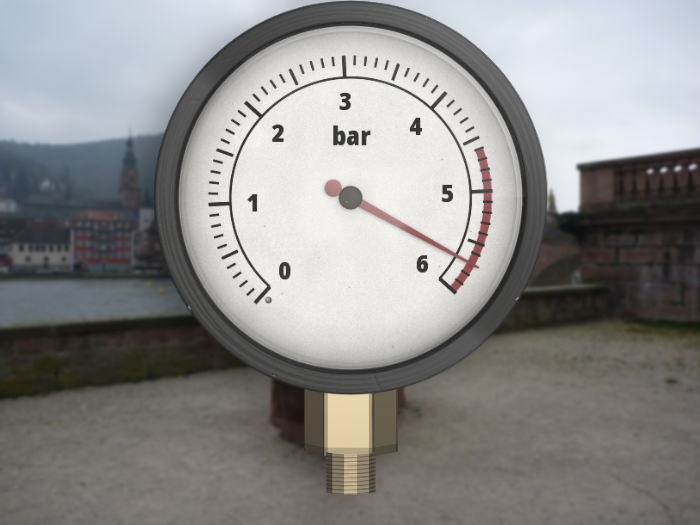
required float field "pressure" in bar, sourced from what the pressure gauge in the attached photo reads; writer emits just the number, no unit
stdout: 5.7
